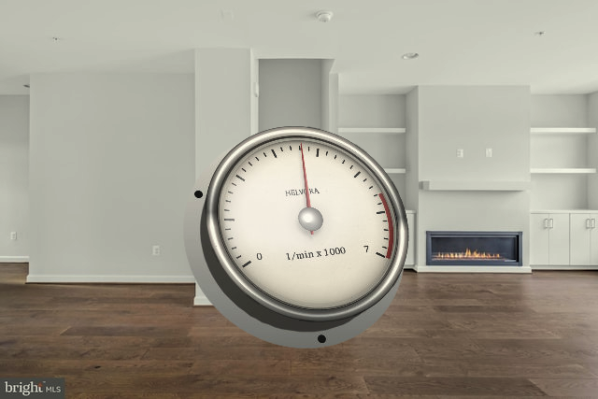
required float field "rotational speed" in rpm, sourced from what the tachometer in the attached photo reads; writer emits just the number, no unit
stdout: 3600
